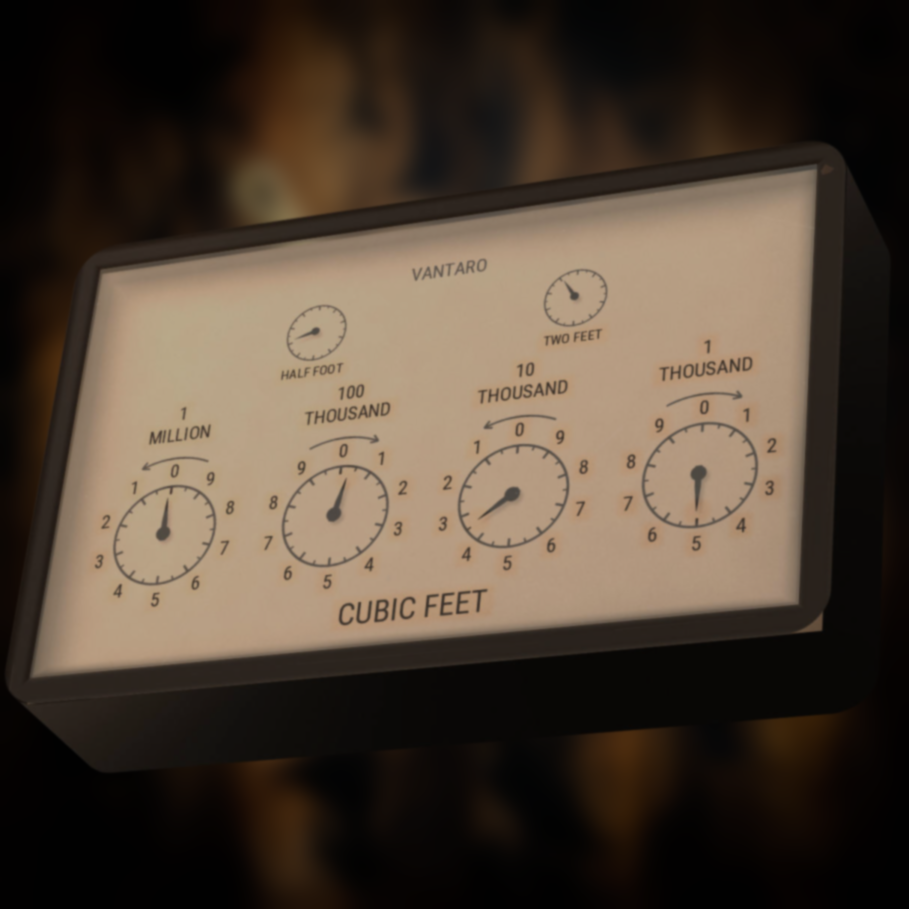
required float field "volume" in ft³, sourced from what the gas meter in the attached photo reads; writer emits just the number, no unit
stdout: 3500
